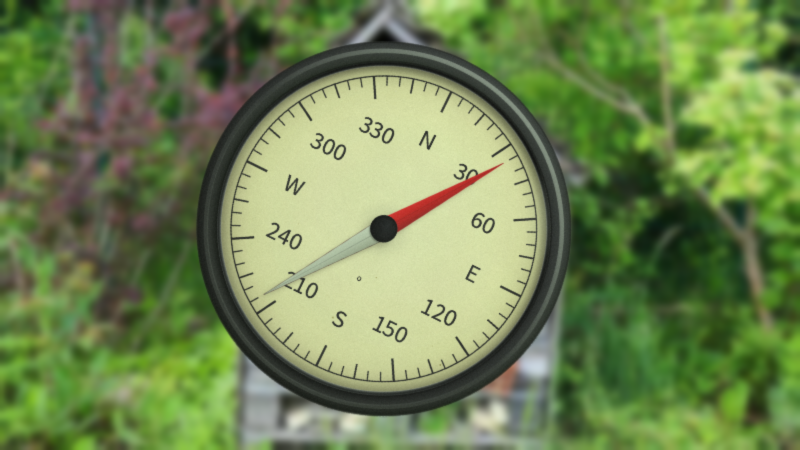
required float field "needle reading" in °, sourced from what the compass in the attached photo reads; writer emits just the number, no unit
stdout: 35
